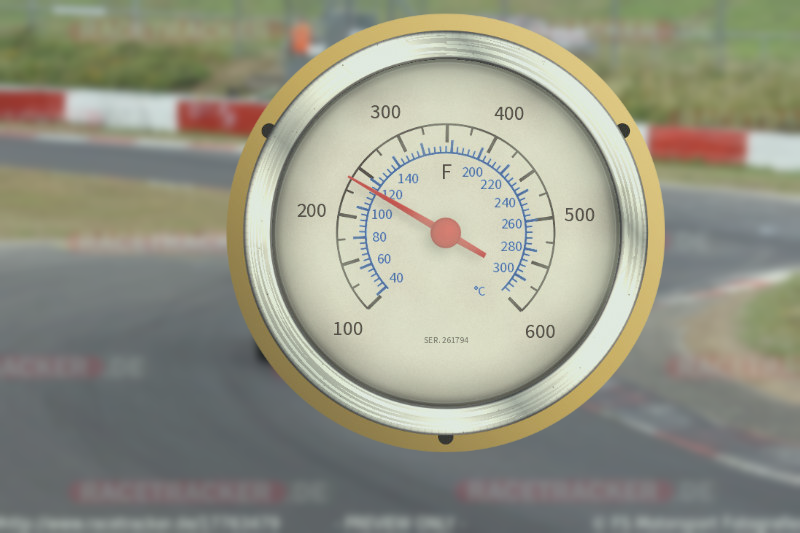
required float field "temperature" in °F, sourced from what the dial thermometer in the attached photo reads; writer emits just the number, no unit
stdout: 237.5
